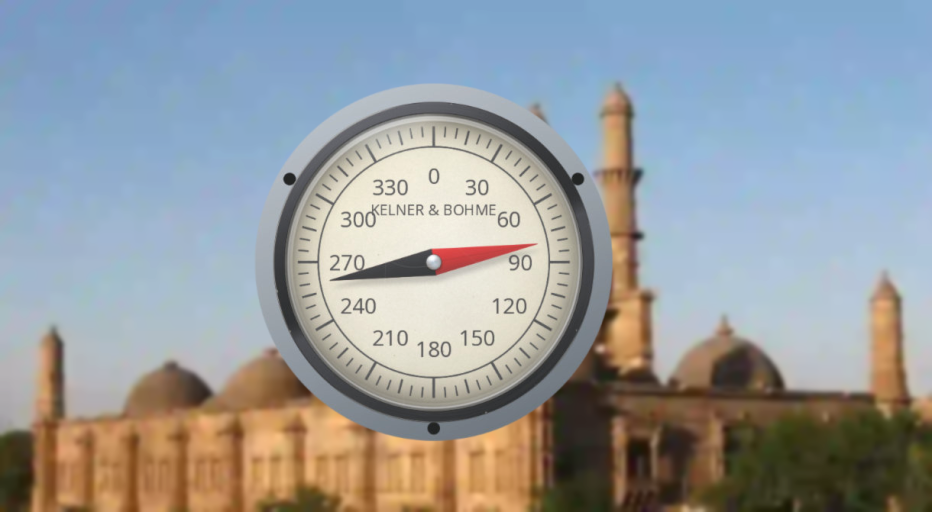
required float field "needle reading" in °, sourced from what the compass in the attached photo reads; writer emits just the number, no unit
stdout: 80
